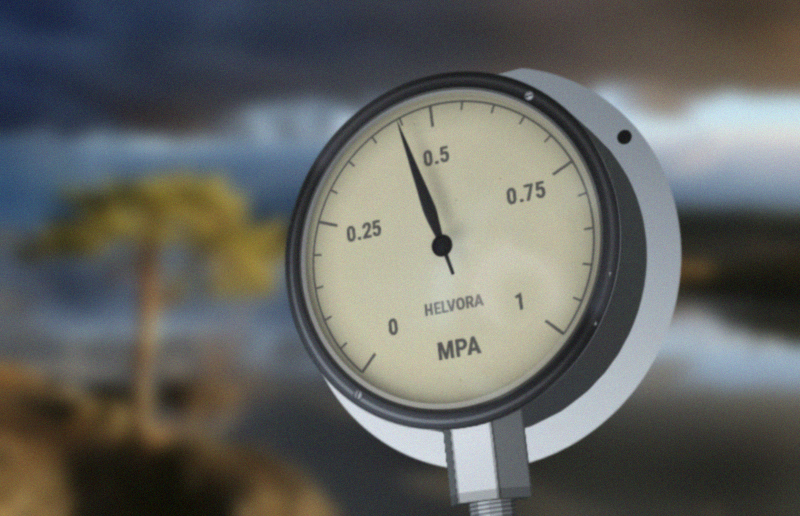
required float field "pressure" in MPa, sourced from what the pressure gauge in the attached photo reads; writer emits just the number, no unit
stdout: 0.45
